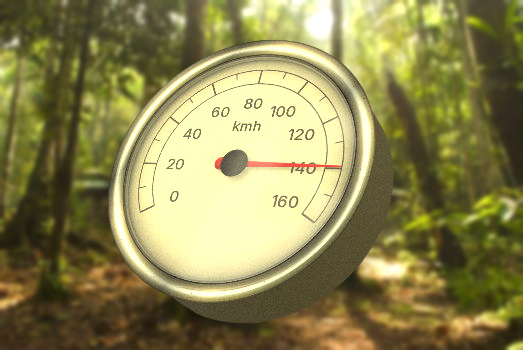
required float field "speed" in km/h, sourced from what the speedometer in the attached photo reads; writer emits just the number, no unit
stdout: 140
